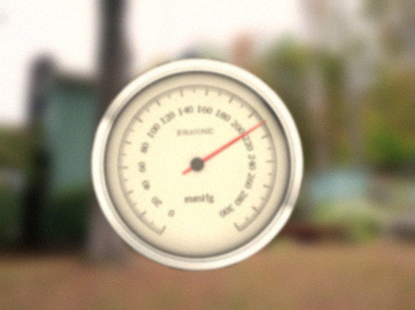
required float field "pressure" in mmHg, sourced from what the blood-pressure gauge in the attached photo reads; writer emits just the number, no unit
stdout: 210
